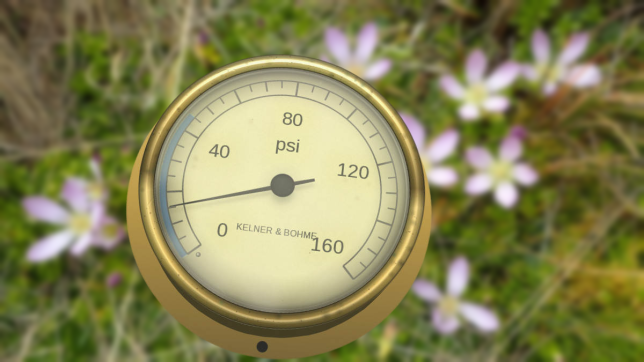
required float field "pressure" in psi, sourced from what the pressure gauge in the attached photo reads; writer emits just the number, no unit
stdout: 15
